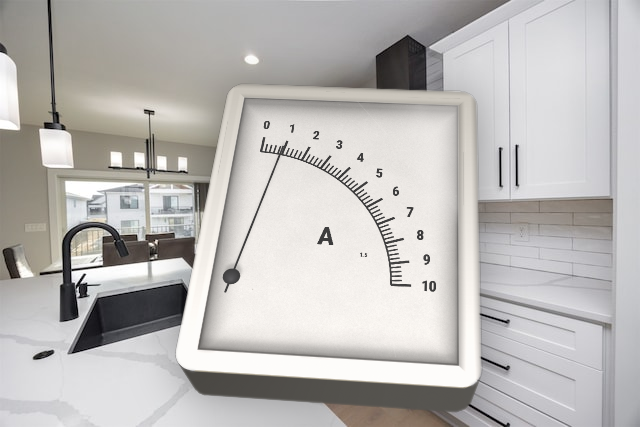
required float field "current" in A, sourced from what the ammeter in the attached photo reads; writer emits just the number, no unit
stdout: 1
